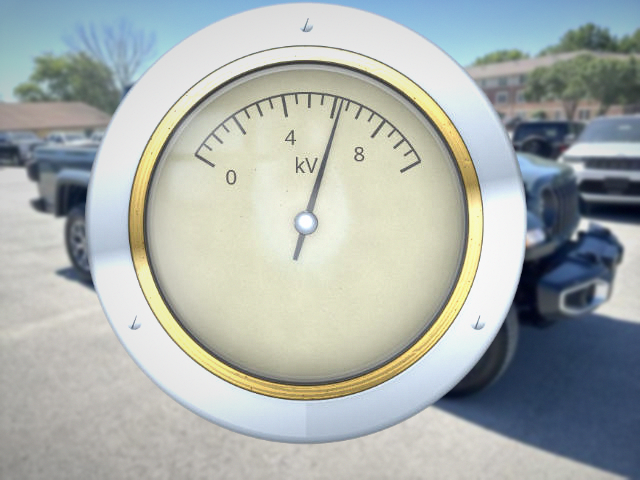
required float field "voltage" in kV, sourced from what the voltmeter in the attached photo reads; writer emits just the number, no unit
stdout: 6.25
